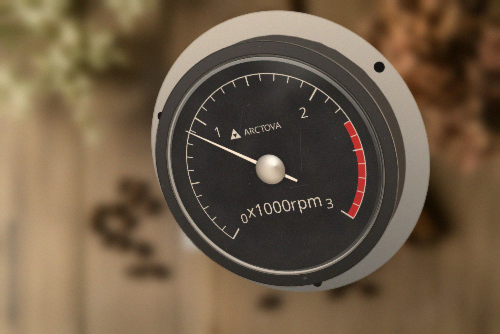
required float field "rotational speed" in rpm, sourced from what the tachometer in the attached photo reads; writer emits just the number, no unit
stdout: 900
